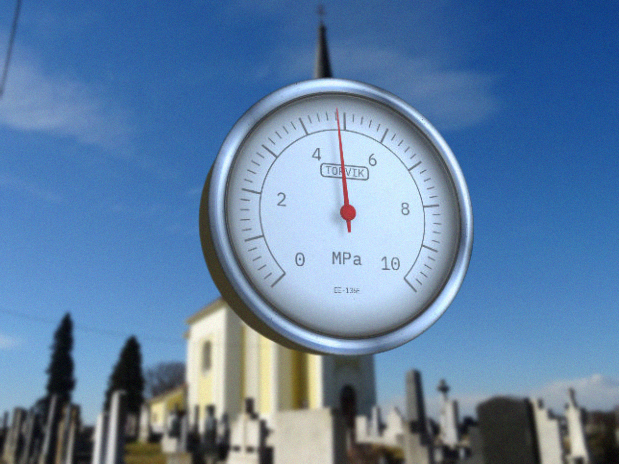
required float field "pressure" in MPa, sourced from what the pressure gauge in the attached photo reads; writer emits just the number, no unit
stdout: 4.8
